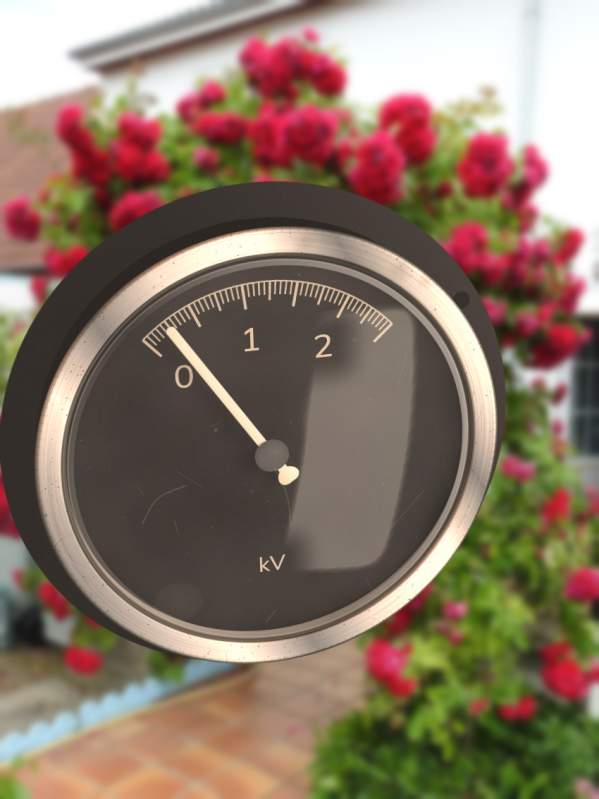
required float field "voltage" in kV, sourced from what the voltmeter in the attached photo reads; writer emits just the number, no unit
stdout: 0.25
